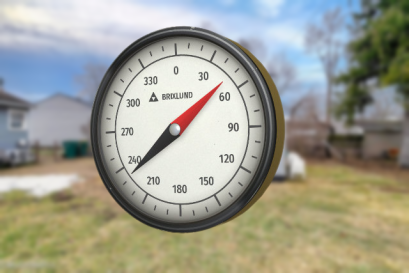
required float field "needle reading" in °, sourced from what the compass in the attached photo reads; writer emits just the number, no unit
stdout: 50
